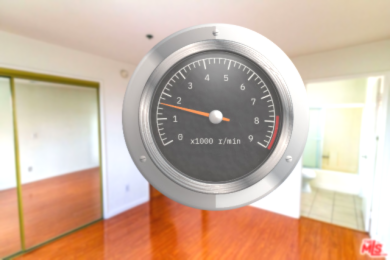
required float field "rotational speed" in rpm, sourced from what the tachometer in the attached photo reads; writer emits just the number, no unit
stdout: 1600
